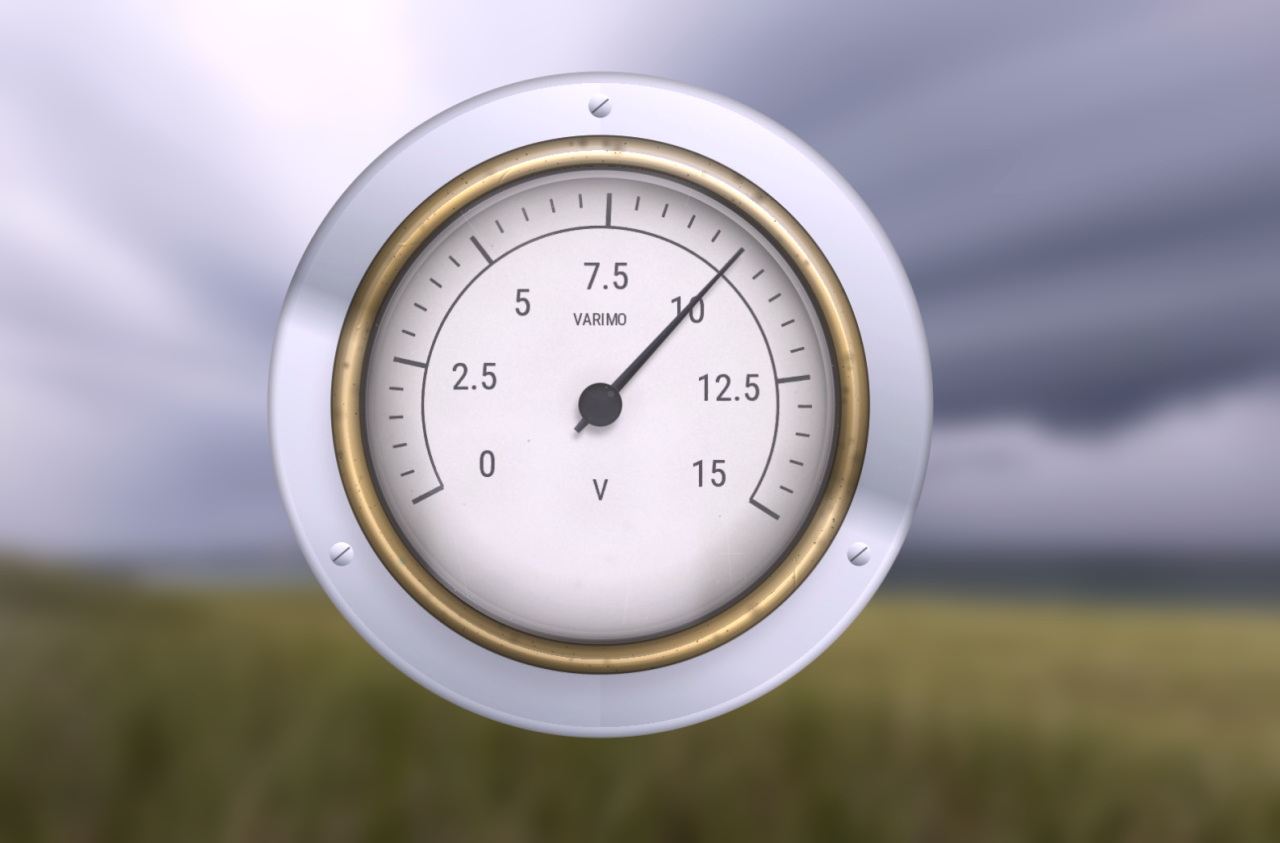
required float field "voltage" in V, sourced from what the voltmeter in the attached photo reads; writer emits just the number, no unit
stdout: 10
